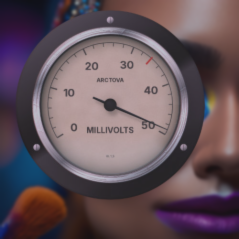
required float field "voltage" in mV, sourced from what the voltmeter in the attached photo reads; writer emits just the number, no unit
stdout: 49
